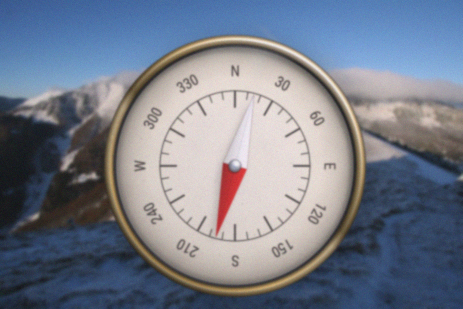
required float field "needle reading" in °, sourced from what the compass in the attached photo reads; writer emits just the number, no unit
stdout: 195
